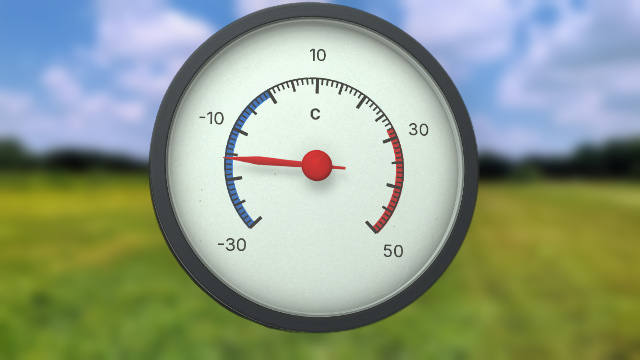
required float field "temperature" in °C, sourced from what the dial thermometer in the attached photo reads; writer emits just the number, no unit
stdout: -16
